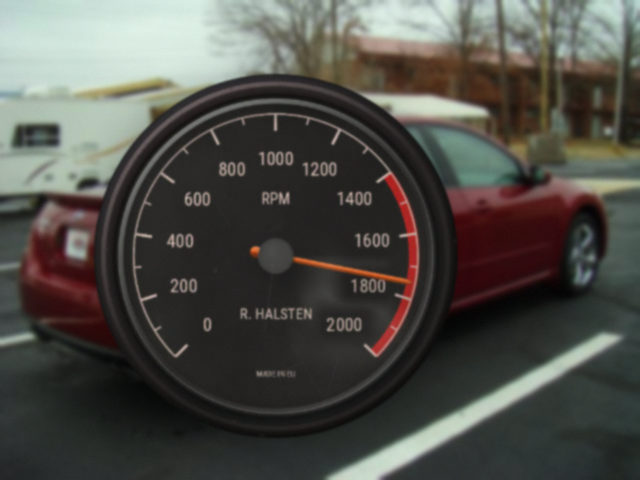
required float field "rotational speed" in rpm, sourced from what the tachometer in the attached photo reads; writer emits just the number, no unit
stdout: 1750
